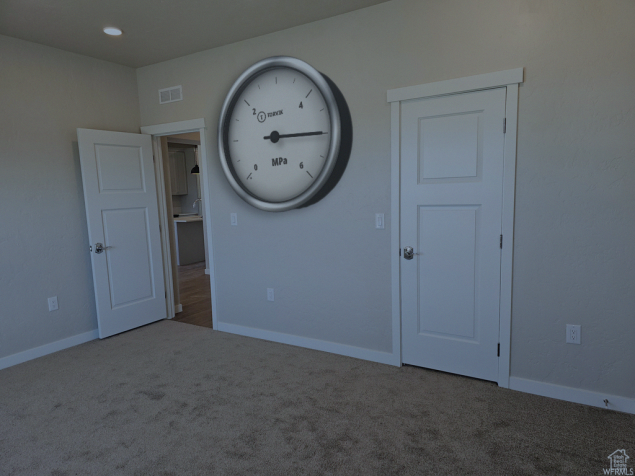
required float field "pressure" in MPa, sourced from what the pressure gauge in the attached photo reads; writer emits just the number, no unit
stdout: 5
